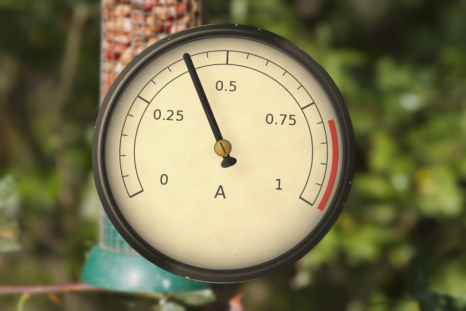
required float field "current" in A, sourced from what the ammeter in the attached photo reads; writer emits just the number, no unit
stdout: 0.4
